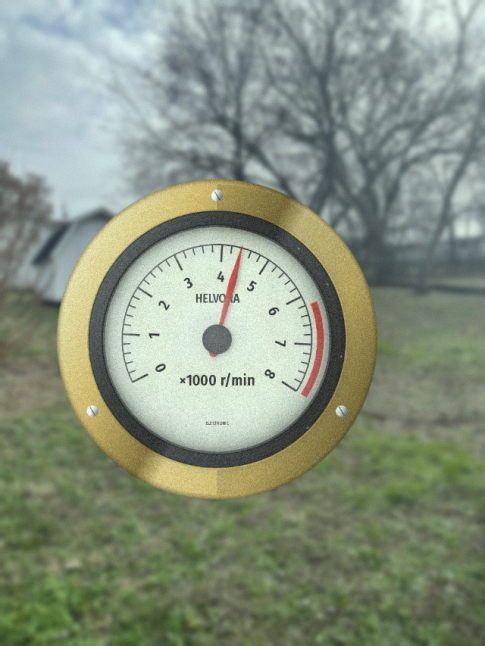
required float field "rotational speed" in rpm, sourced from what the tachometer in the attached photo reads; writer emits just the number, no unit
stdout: 4400
